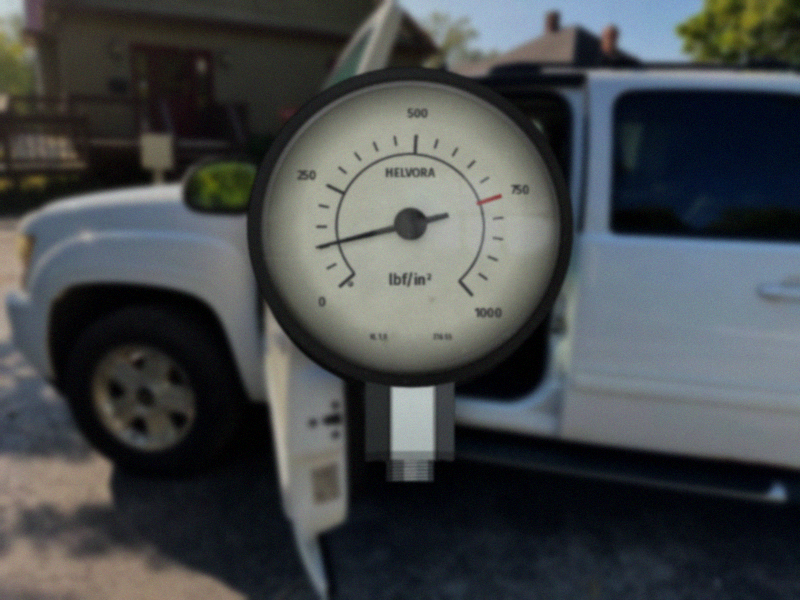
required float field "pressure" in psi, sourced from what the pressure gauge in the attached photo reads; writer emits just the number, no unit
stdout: 100
